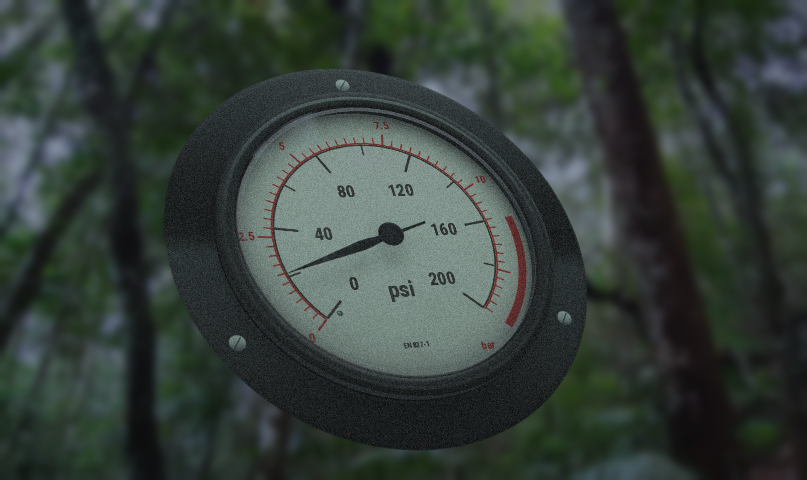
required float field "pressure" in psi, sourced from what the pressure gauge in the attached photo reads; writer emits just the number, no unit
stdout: 20
